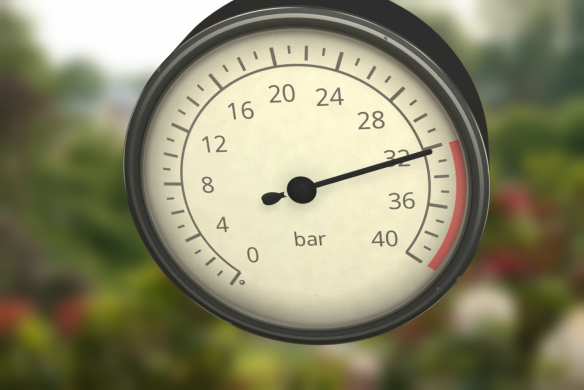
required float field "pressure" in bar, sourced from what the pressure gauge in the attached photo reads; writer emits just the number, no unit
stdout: 32
